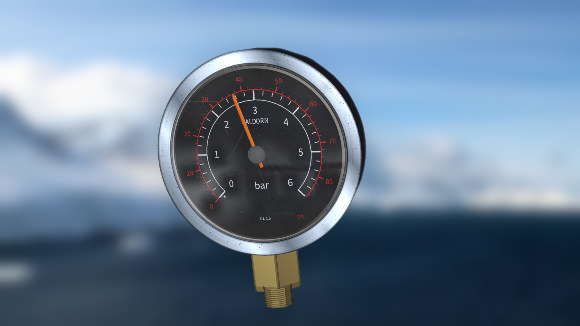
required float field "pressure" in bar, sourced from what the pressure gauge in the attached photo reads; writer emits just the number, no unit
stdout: 2.6
